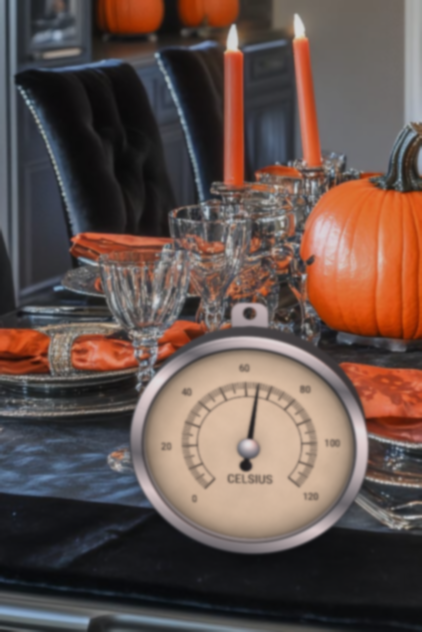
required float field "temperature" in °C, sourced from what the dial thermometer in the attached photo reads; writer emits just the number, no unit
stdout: 65
